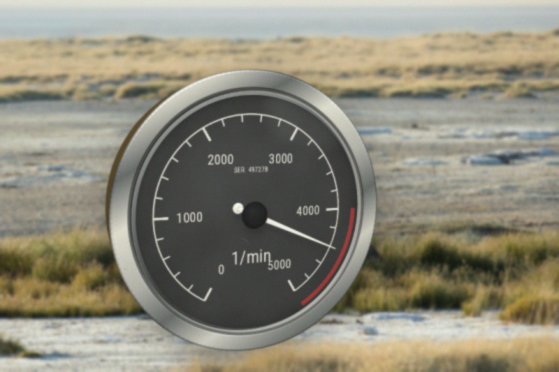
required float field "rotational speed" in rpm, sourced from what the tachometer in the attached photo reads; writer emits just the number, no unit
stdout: 4400
